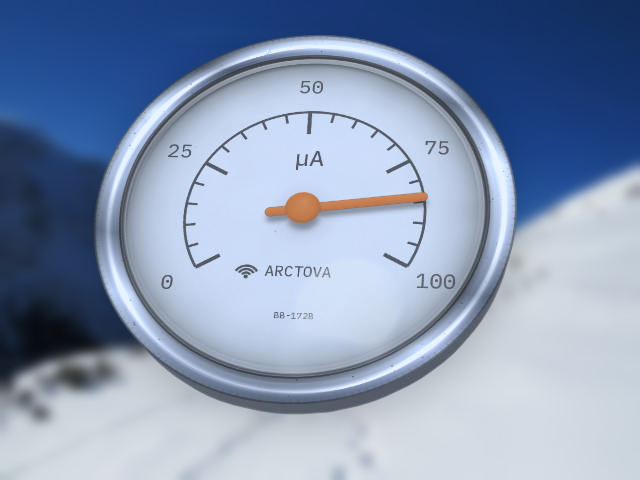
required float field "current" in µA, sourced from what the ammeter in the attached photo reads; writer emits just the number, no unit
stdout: 85
